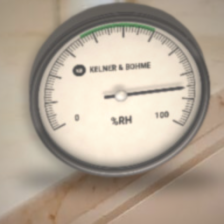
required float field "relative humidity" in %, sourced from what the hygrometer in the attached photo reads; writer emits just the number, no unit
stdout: 85
